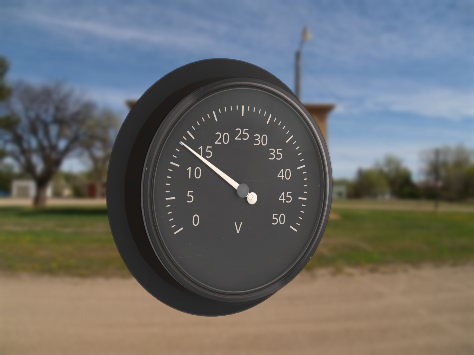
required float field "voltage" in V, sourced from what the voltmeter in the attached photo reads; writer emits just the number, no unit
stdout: 13
